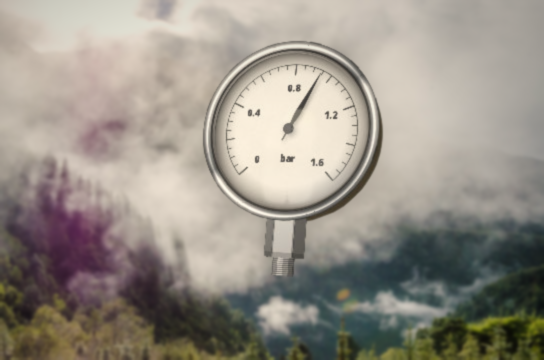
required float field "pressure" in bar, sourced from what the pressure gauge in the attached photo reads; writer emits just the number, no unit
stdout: 0.95
